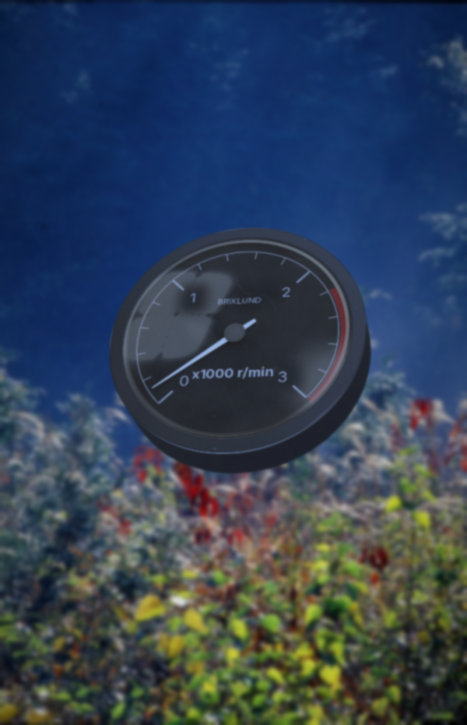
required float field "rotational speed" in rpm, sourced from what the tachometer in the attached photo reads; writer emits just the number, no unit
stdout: 100
